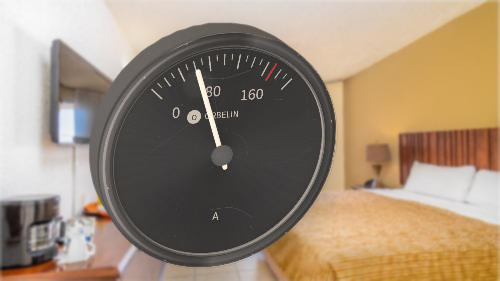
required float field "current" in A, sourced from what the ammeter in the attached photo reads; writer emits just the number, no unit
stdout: 60
